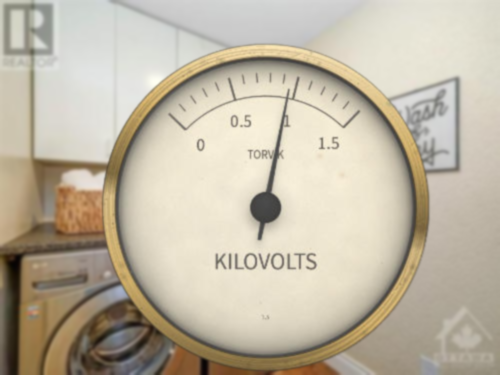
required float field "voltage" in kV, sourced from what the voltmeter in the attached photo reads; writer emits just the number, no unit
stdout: 0.95
